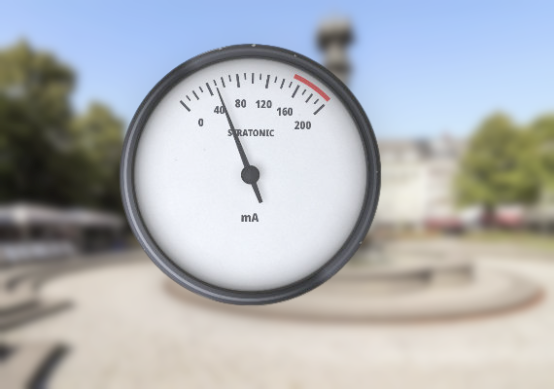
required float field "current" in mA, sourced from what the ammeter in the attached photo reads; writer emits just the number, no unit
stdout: 50
